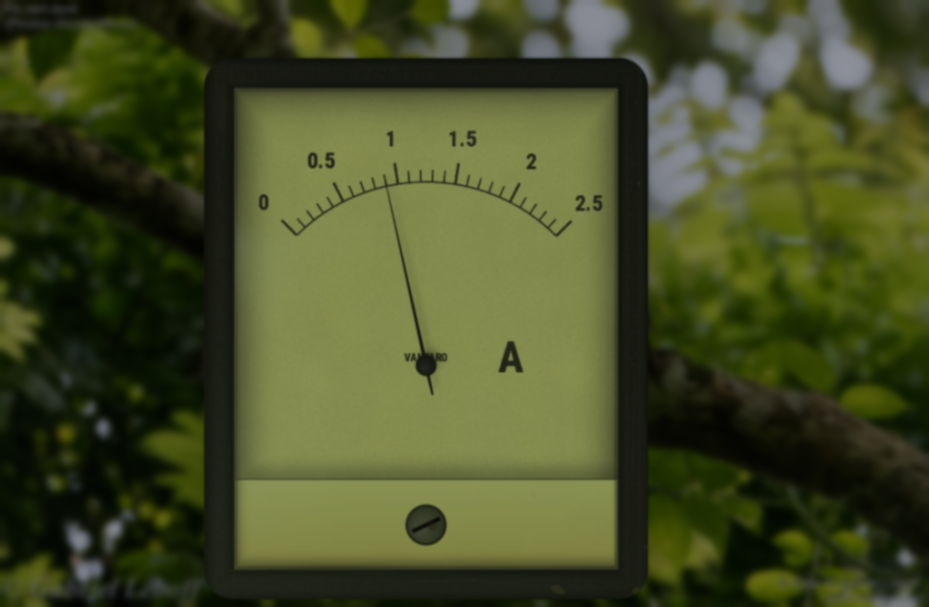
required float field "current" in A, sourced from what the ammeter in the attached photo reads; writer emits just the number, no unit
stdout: 0.9
